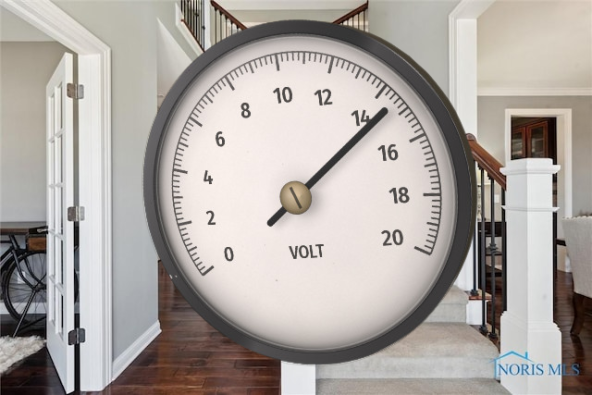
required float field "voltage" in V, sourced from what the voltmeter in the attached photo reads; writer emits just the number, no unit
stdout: 14.6
